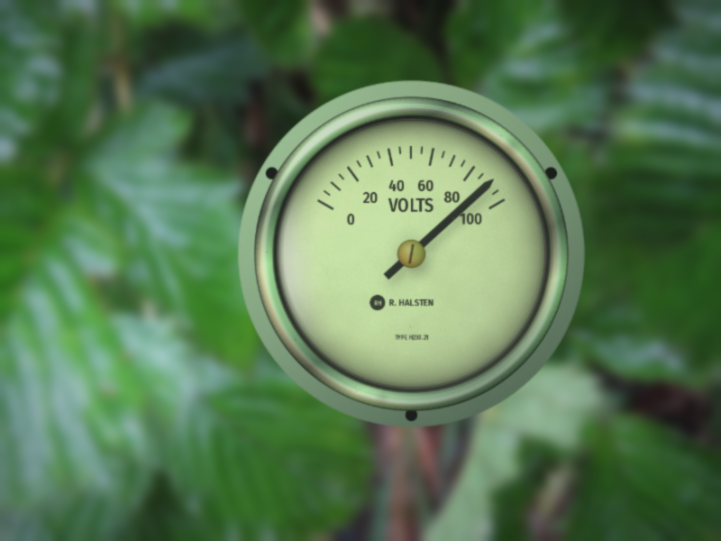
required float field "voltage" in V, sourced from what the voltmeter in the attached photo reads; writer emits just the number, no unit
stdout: 90
